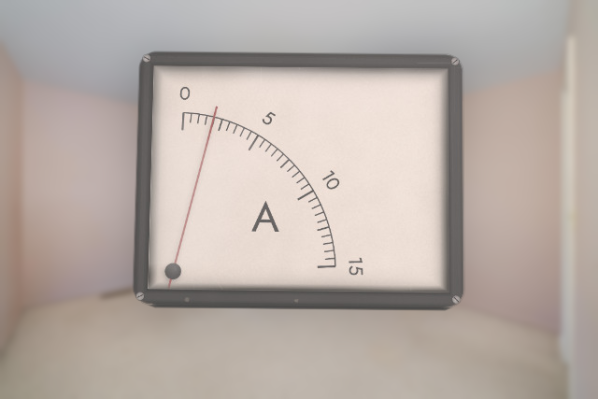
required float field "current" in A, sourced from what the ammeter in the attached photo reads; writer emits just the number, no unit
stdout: 2
